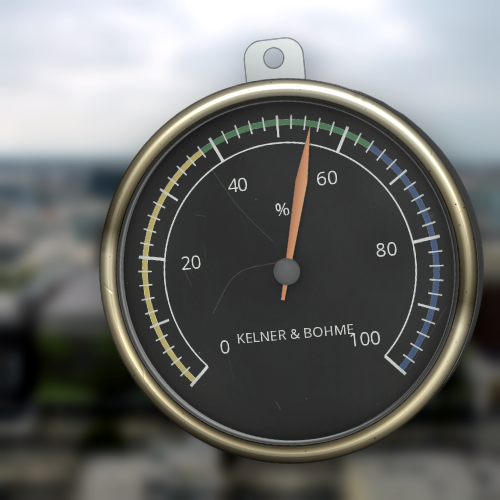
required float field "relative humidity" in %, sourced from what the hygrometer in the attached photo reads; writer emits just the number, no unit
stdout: 55
